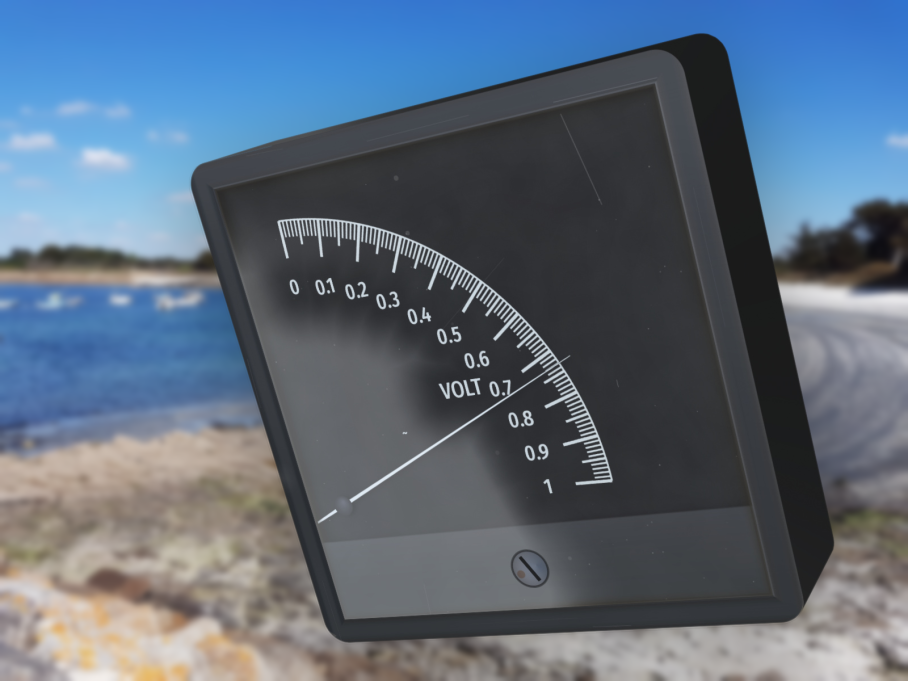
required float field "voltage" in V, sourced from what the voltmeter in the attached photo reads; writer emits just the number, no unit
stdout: 0.73
